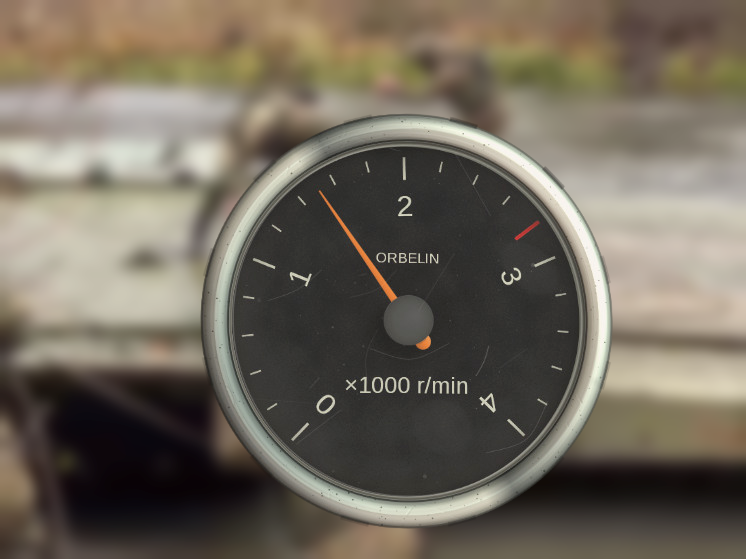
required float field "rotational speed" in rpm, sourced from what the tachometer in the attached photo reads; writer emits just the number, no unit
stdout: 1500
